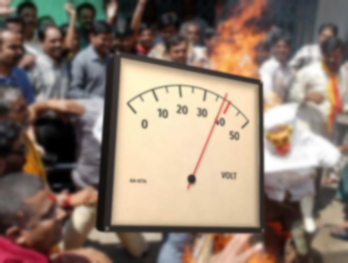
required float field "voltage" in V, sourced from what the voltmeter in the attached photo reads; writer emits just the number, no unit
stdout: 37.5
